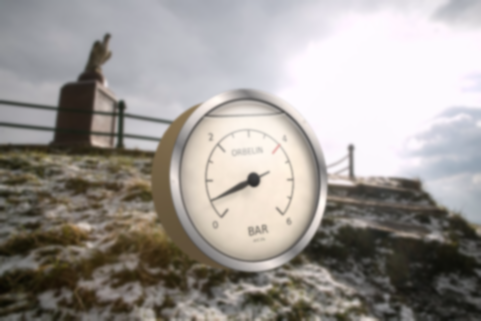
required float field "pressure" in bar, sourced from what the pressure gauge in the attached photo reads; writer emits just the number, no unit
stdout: 0.5
